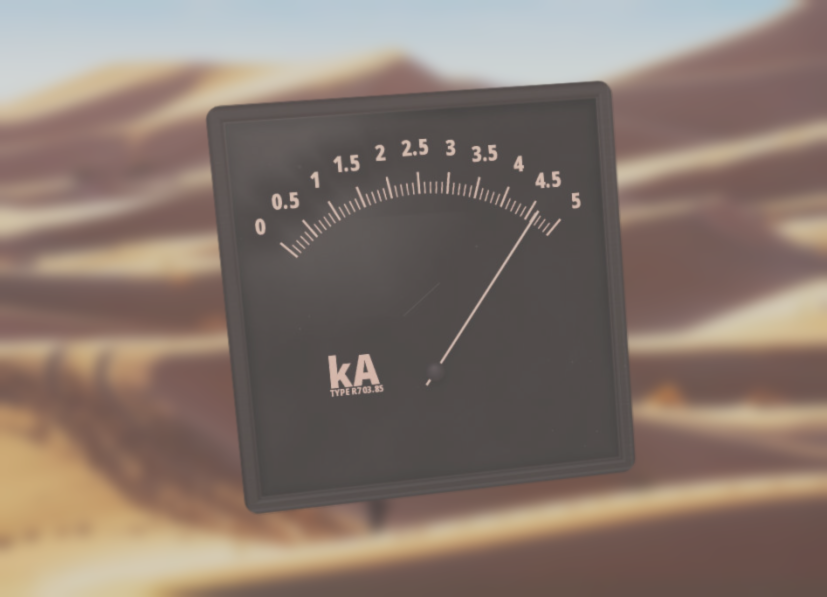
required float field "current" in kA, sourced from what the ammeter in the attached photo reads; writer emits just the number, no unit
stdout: 4.6
